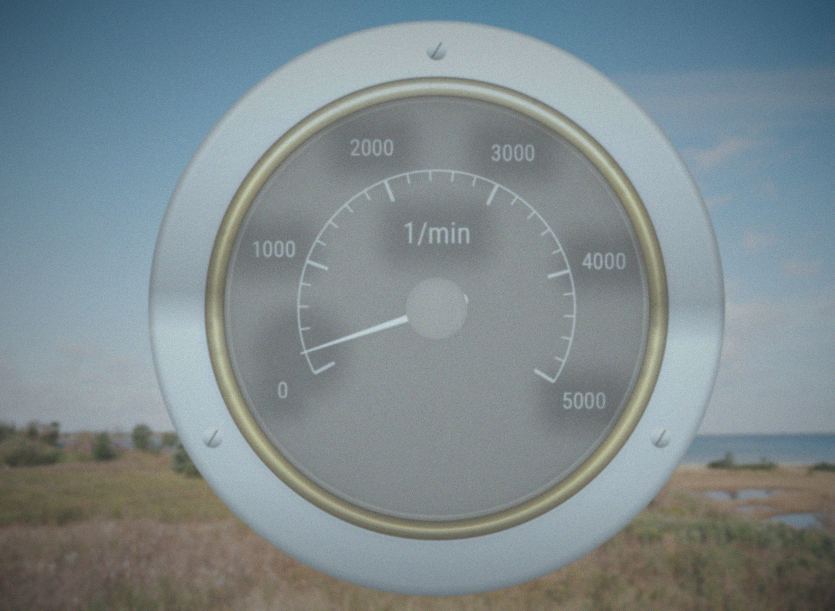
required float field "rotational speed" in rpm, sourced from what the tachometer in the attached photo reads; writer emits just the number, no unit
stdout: 200
